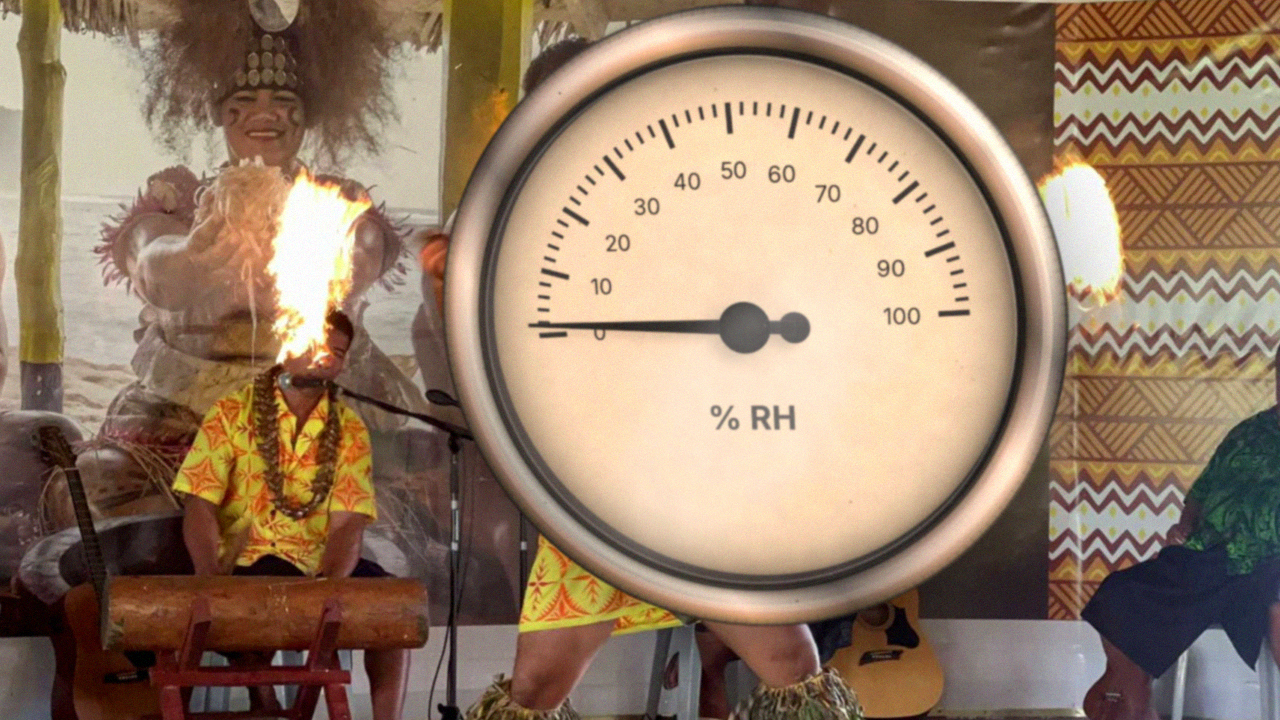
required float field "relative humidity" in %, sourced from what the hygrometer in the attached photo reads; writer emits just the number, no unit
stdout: 2
